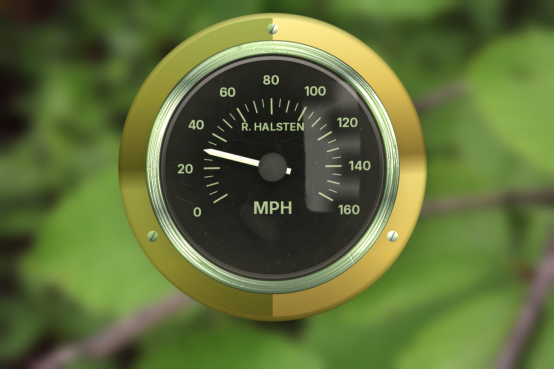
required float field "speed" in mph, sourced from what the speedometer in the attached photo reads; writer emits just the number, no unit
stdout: 30
